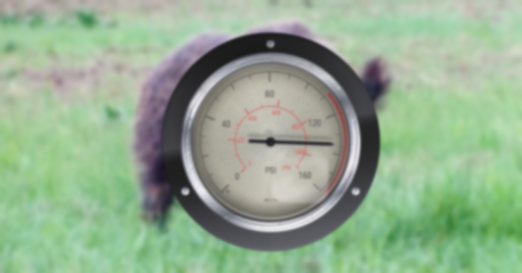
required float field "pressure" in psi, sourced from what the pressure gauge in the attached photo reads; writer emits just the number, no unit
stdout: 135
